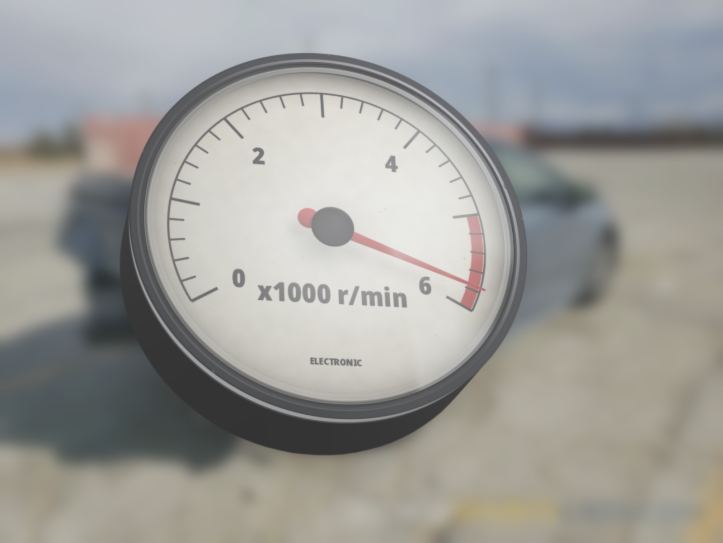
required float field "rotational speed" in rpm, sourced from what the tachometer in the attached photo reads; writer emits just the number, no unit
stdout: 5800
